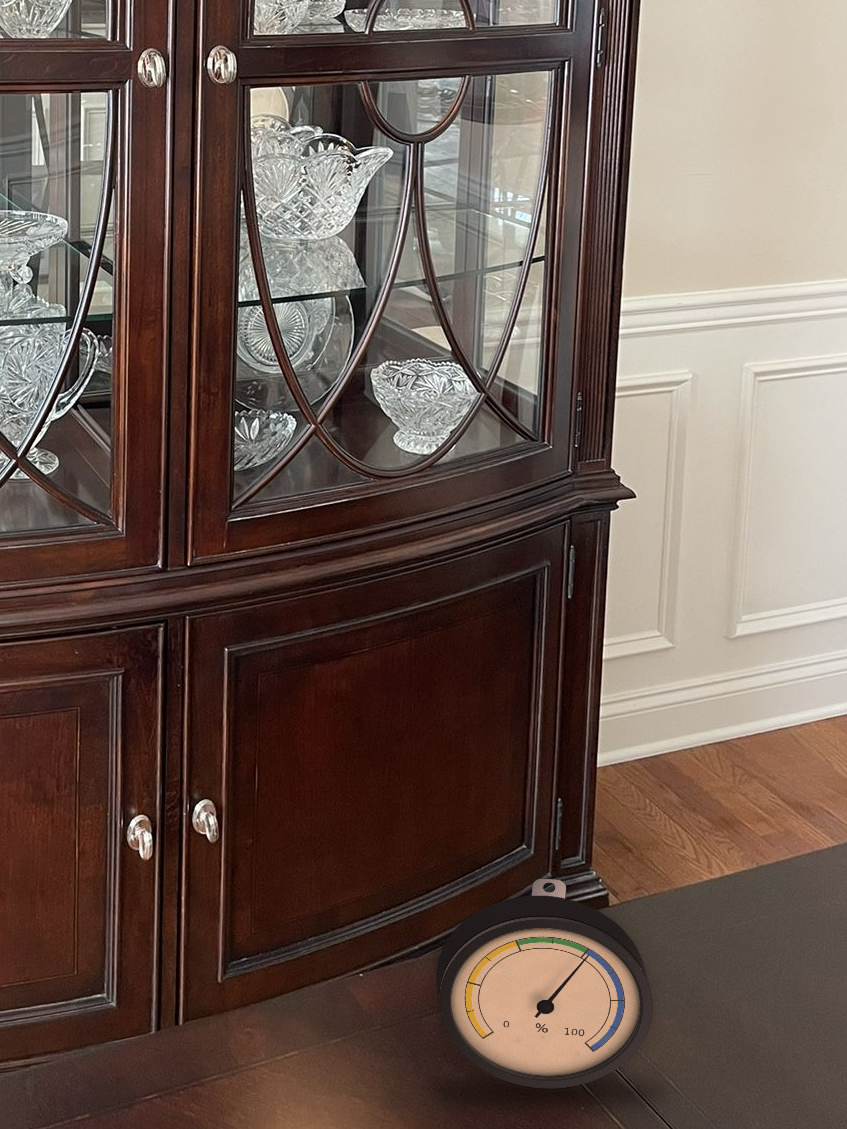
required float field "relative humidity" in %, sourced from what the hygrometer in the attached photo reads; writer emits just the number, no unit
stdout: 60
